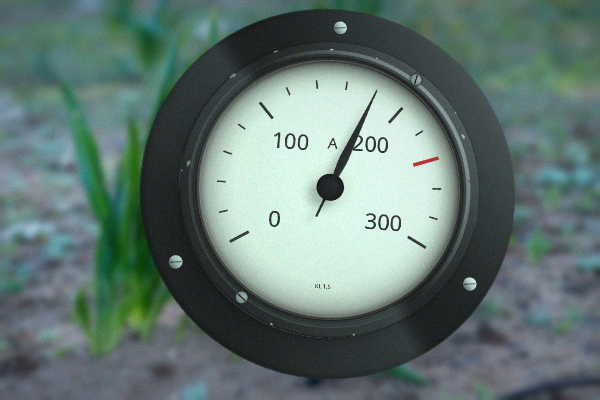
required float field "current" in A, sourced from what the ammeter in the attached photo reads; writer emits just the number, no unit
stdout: 180
